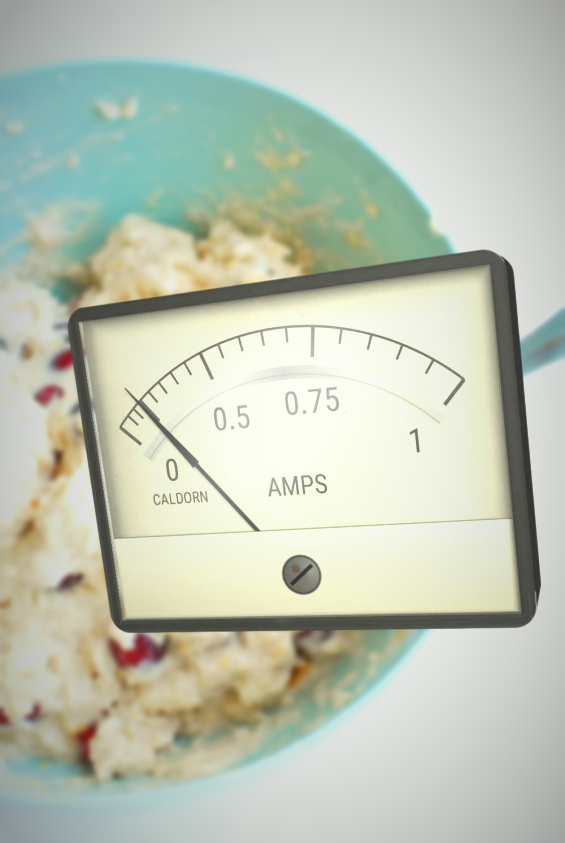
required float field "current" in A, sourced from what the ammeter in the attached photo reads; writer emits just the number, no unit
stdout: 0.25
